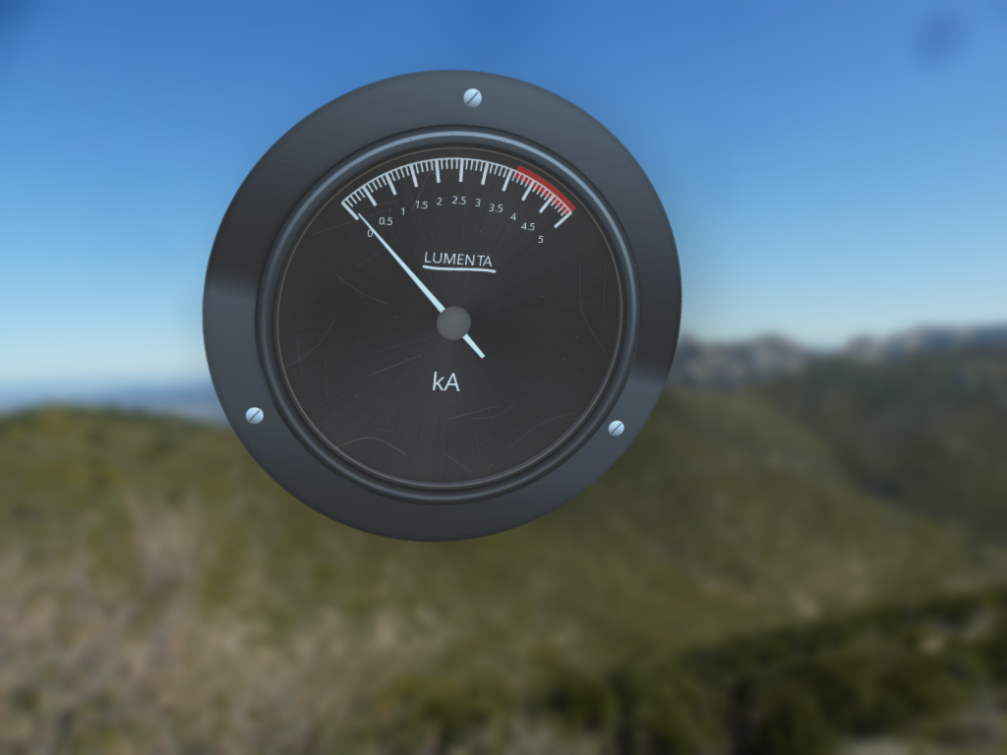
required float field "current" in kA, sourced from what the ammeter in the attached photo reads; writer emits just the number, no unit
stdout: 0.1
